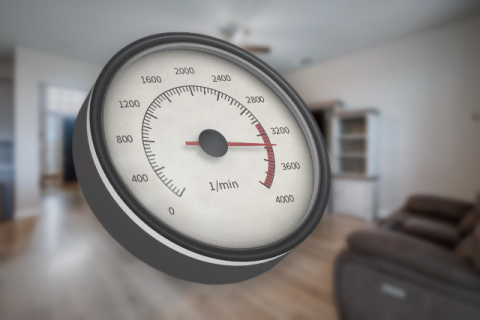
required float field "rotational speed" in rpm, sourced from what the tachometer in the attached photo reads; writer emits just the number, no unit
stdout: 3400
